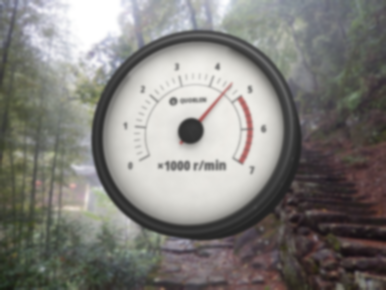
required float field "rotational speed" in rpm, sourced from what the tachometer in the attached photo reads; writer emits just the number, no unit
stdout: 4600
